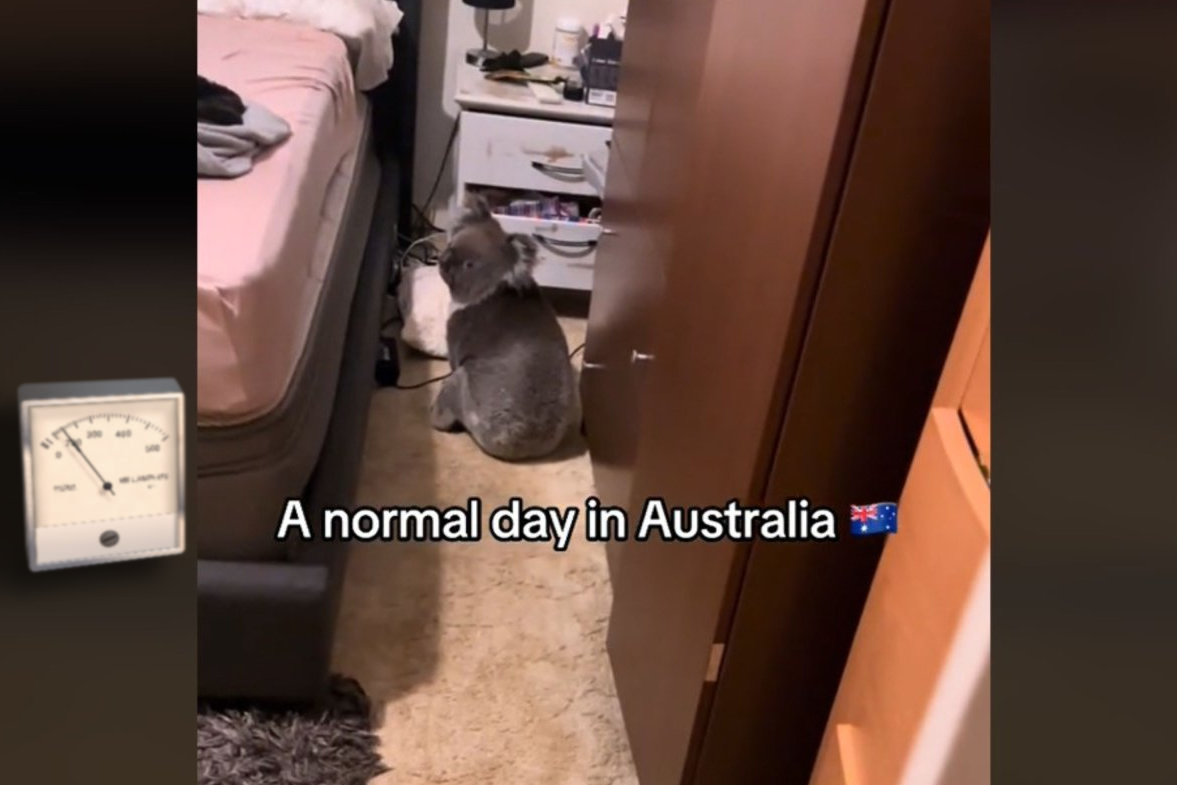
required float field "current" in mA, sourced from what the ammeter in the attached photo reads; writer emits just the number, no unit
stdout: 200
